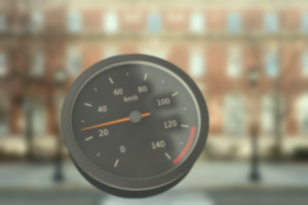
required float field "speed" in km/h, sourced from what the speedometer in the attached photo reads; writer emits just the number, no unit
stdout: 25
